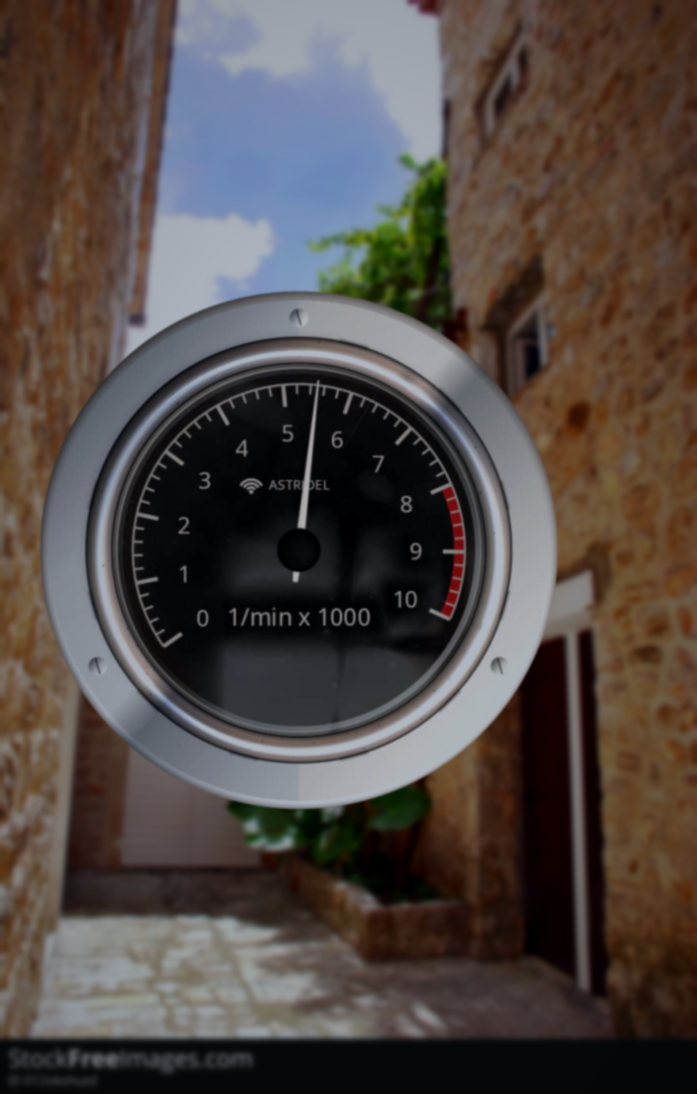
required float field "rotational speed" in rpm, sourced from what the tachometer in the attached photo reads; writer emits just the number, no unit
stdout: 5500
